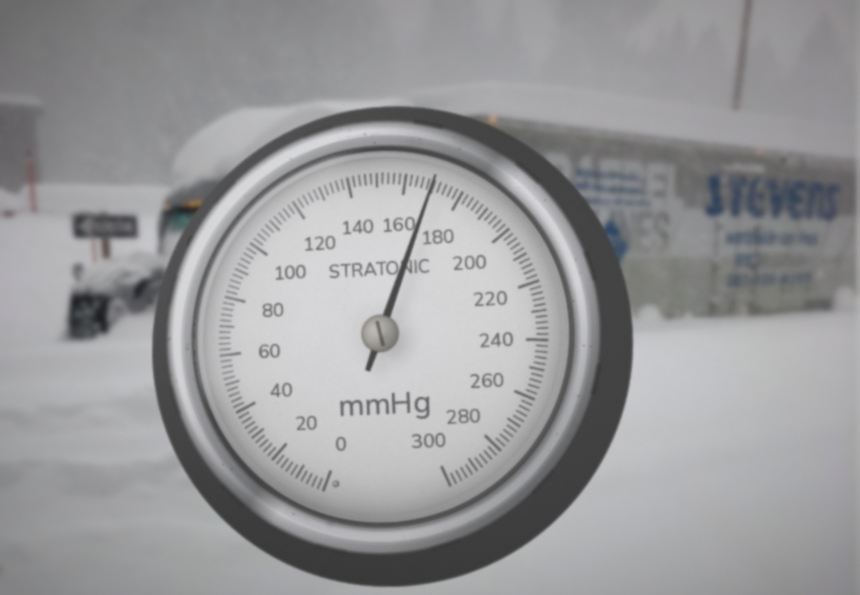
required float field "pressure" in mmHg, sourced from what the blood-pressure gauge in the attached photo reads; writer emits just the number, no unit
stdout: 170
